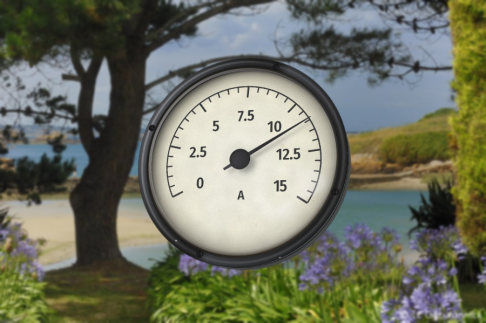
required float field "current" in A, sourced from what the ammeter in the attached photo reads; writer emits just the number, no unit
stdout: 11
